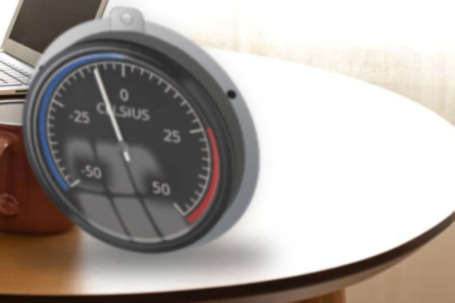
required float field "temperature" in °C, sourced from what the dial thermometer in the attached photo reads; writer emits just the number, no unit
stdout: -7.5
